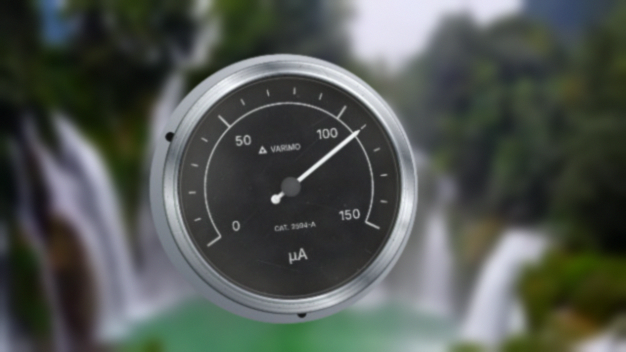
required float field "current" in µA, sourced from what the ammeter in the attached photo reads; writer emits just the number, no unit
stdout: 110
